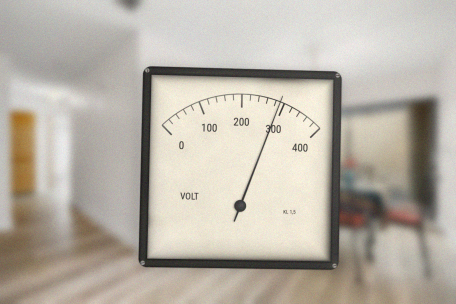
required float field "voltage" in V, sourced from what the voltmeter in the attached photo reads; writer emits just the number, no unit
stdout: 290
